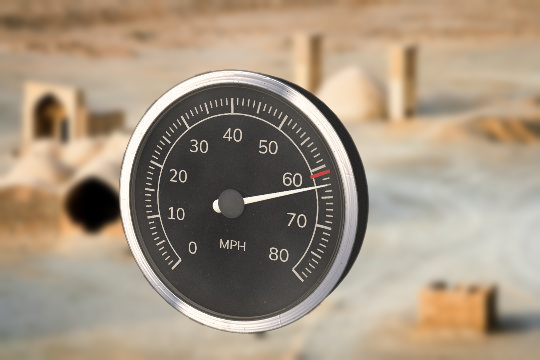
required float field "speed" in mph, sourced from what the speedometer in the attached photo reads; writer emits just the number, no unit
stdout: 63
